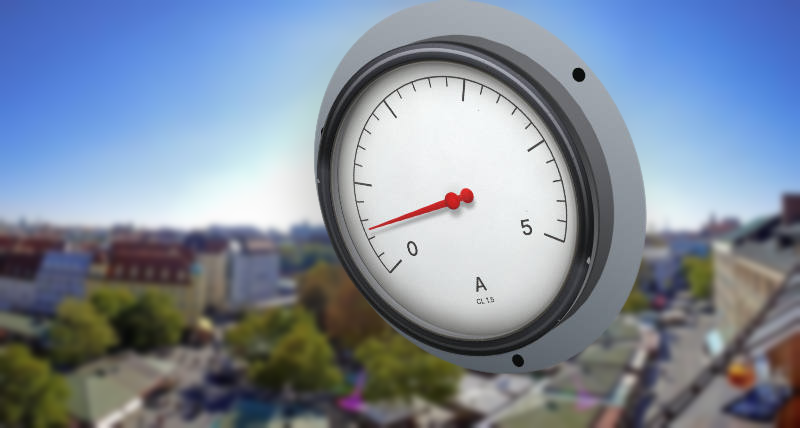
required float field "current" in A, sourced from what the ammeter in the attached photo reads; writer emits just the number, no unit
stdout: 0.5
